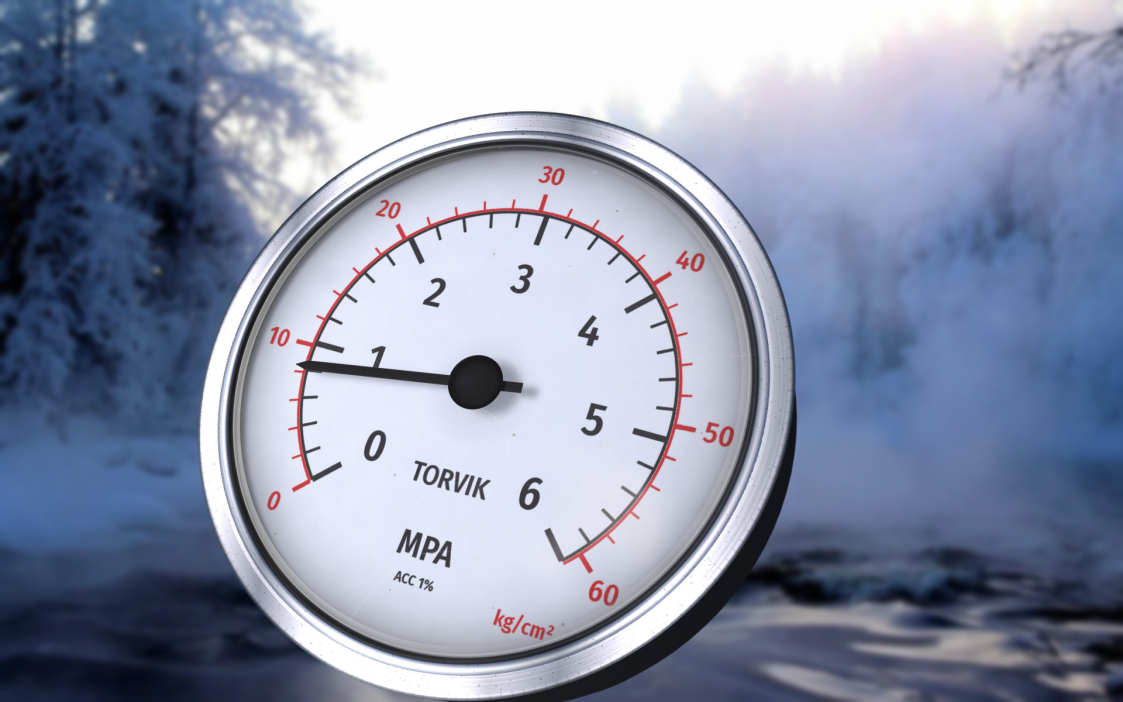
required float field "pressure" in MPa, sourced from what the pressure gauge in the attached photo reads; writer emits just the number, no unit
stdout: 0.8
